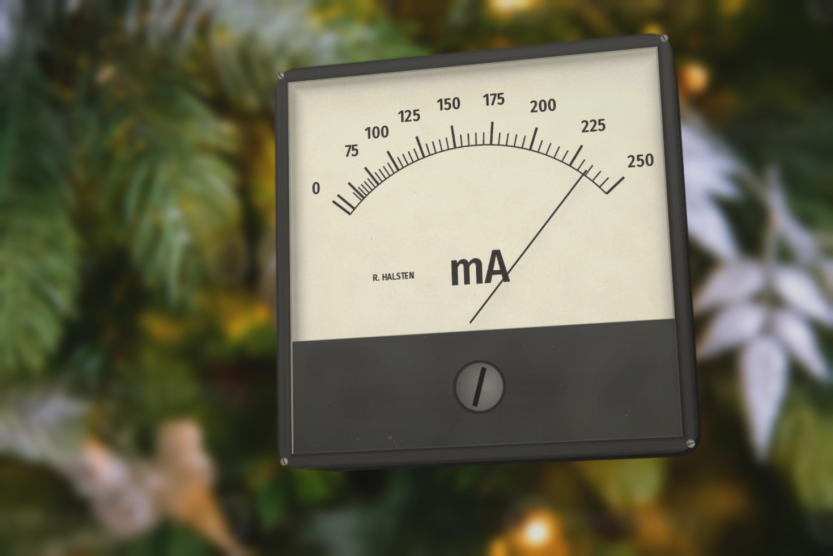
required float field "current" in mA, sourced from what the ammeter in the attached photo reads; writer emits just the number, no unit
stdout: 235
